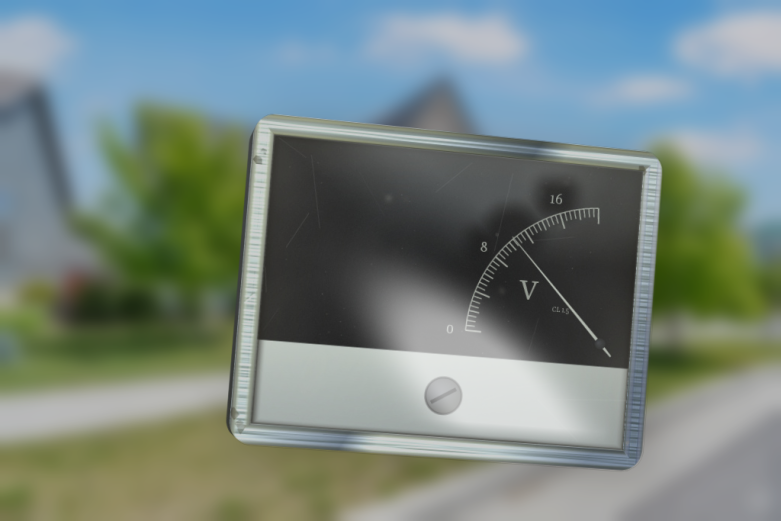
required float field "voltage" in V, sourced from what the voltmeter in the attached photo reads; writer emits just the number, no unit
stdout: 10.5
